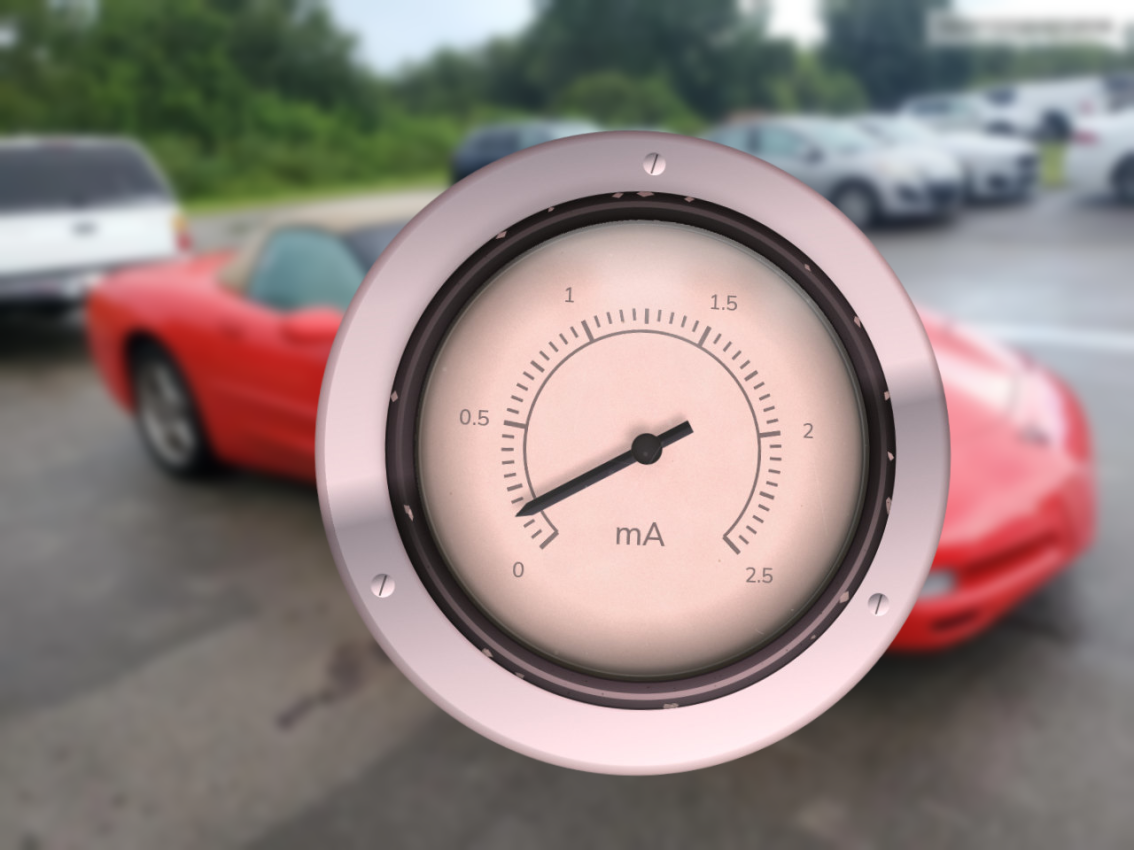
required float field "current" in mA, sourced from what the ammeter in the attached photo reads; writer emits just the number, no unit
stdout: 0.15
